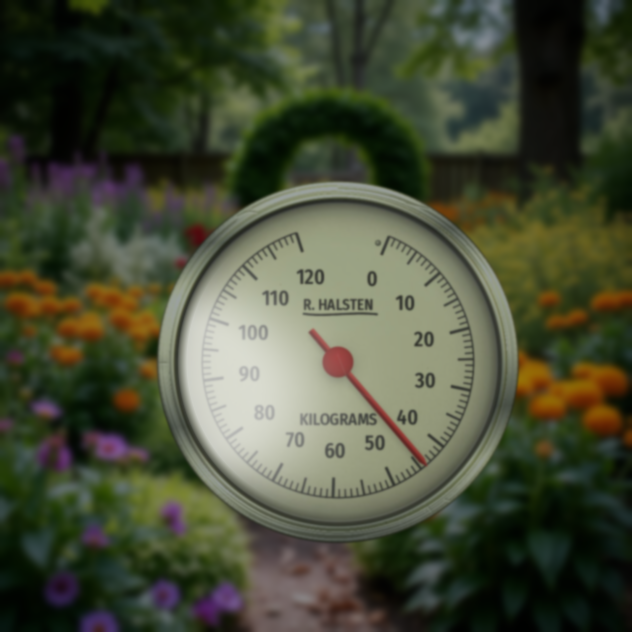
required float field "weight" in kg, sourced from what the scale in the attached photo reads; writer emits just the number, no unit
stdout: 44
